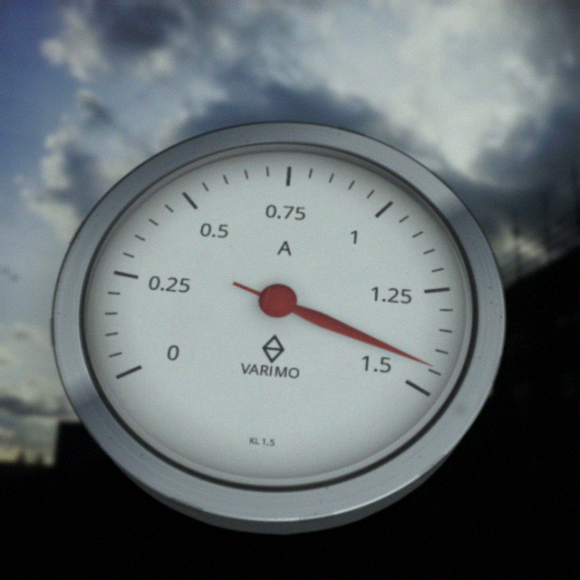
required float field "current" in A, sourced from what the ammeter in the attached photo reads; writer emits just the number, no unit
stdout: 1.45
